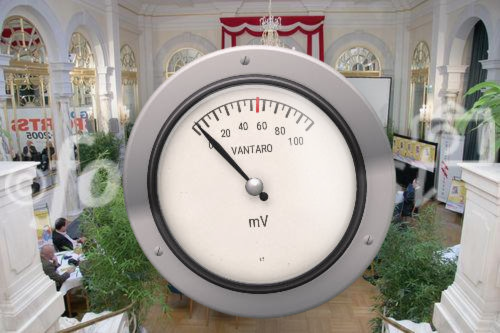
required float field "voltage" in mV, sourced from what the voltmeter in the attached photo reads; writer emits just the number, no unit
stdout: 5
